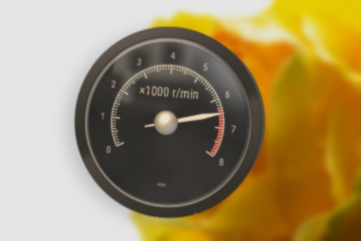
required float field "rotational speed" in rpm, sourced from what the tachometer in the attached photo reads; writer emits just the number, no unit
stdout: 6500
